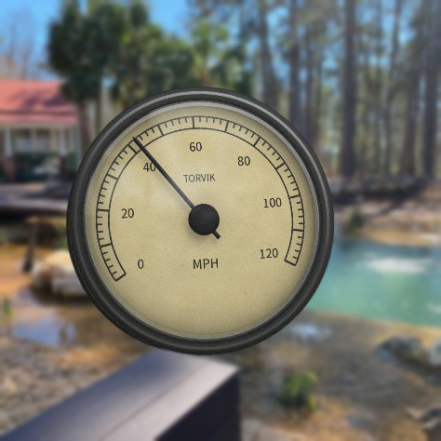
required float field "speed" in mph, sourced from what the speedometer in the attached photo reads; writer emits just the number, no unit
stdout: 42
